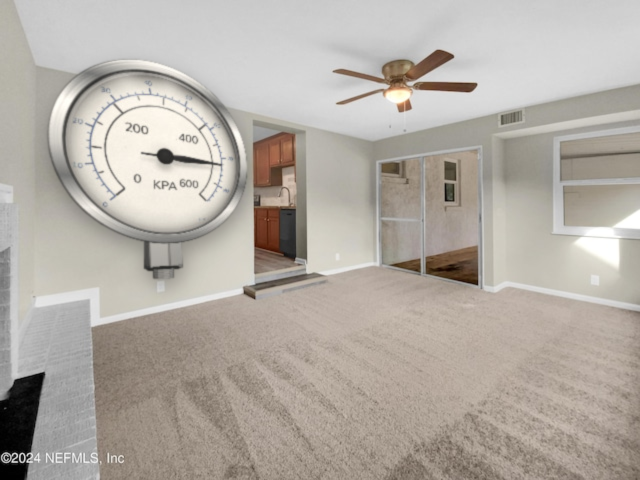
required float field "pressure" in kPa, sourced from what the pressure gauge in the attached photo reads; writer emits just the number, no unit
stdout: 500
